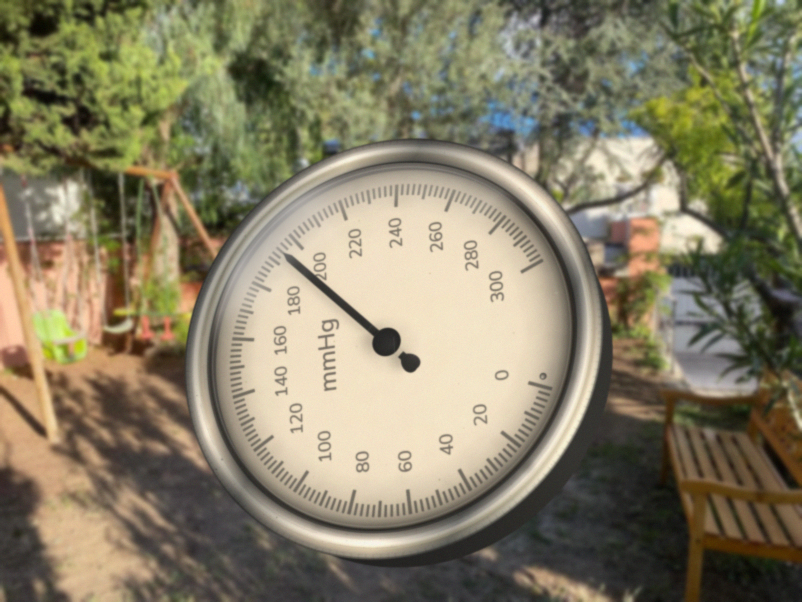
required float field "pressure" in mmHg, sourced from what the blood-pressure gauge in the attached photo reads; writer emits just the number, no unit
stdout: 194
